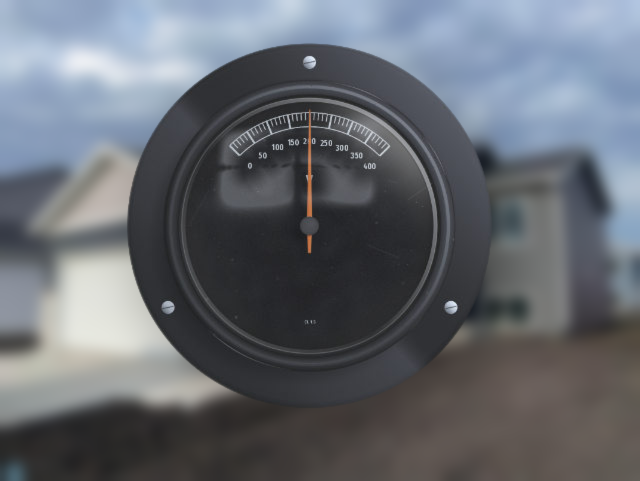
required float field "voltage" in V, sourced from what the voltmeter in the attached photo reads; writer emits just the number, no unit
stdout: 200
